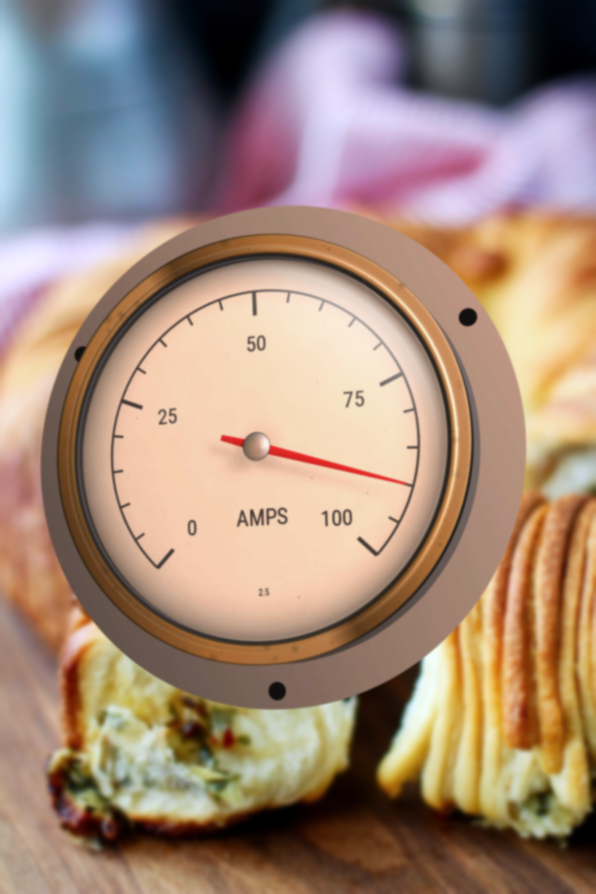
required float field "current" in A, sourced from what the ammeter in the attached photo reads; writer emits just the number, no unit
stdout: 90
